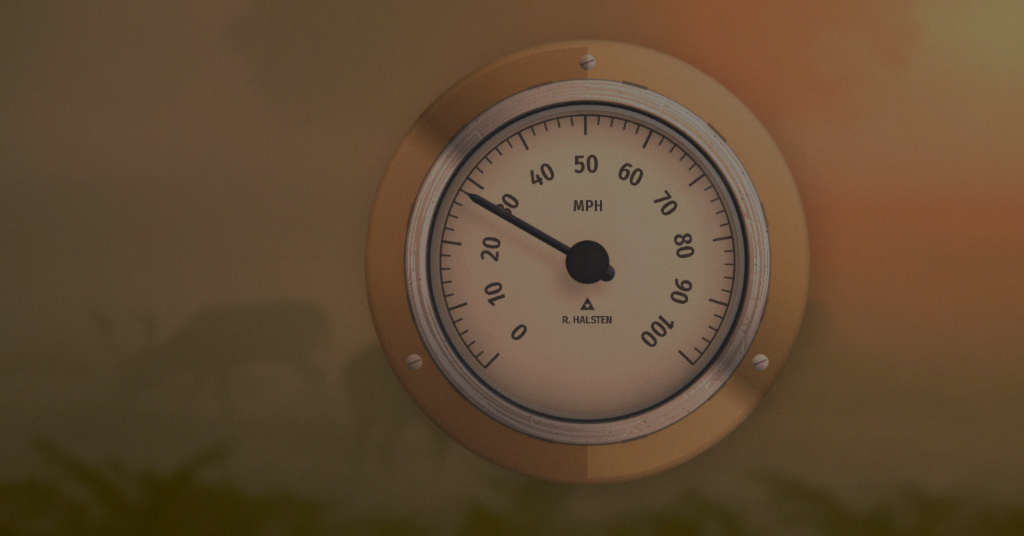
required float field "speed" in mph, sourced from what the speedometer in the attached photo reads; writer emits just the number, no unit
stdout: 28
